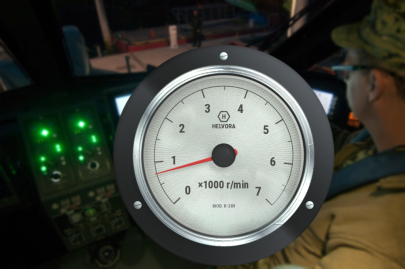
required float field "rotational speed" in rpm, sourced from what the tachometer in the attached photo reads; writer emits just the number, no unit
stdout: 750
